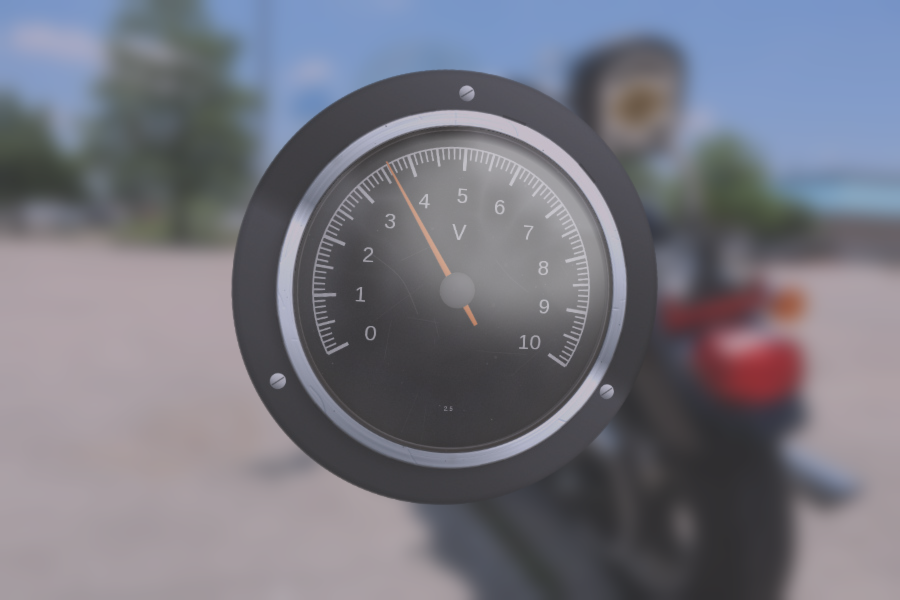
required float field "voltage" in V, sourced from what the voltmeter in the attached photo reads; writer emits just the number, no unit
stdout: 3.6
